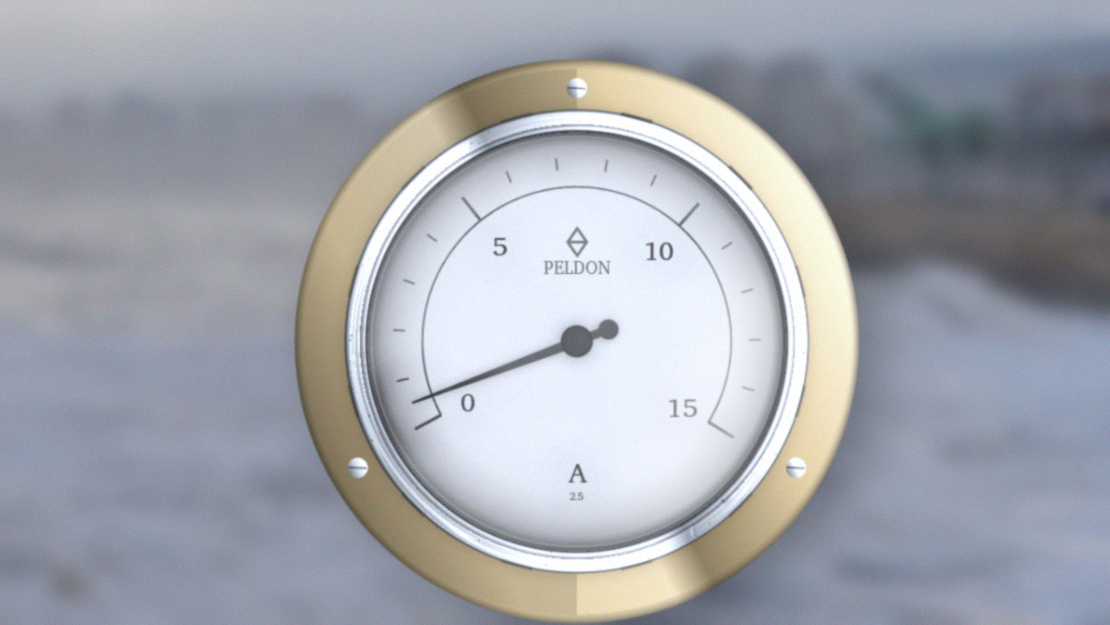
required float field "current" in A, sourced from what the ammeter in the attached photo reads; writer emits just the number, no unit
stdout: 0.5
